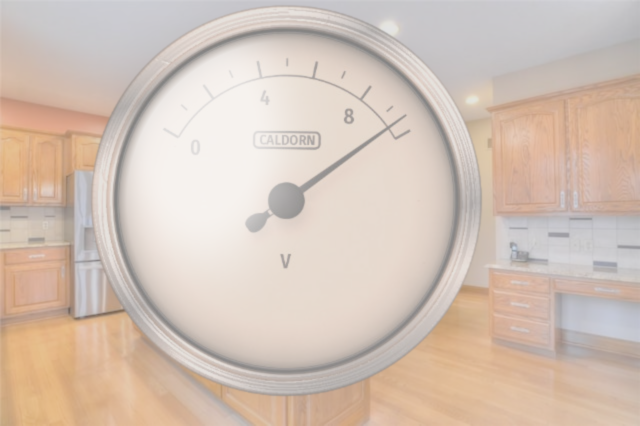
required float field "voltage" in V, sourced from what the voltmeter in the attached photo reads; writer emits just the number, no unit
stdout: 9.5
